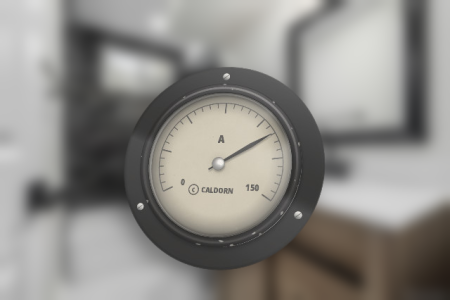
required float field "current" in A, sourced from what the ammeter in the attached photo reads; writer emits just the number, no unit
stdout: 110
